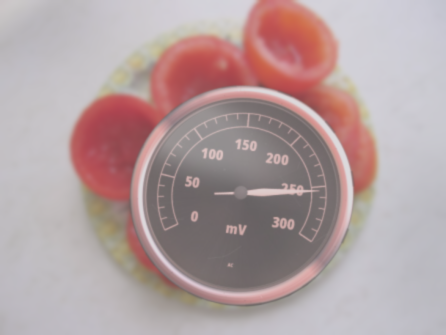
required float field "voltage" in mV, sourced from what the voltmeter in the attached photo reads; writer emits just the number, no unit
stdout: 255
